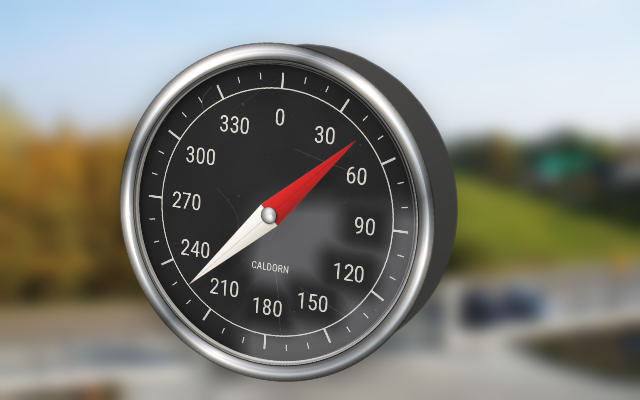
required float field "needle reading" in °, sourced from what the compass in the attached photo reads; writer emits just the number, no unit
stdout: 45
